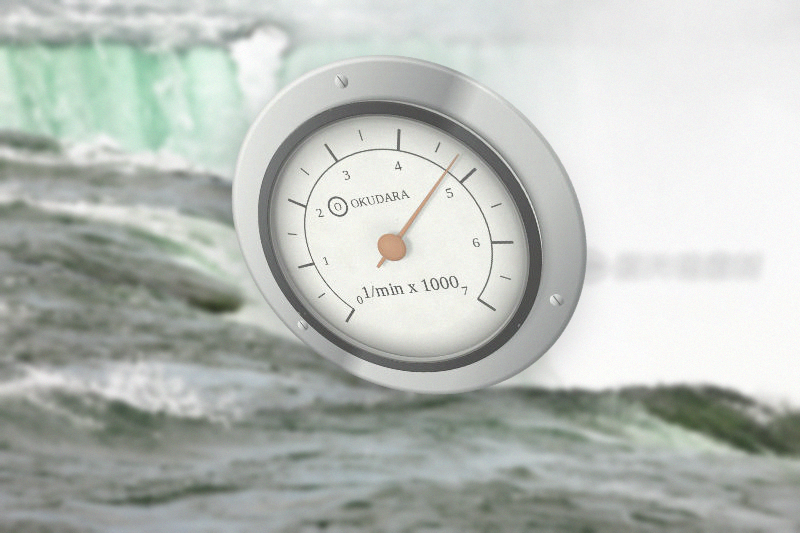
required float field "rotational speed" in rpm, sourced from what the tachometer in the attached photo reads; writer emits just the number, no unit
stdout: 4750
